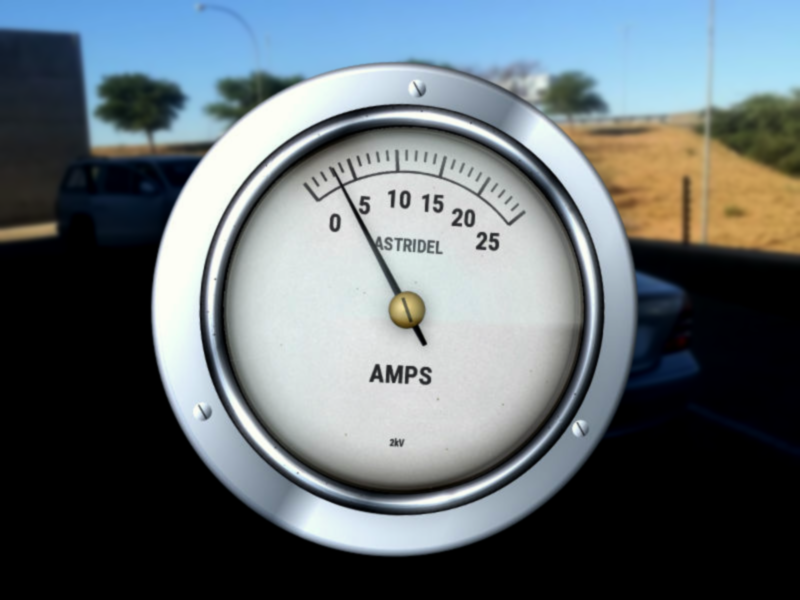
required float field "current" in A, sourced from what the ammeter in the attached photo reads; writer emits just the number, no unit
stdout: 3
